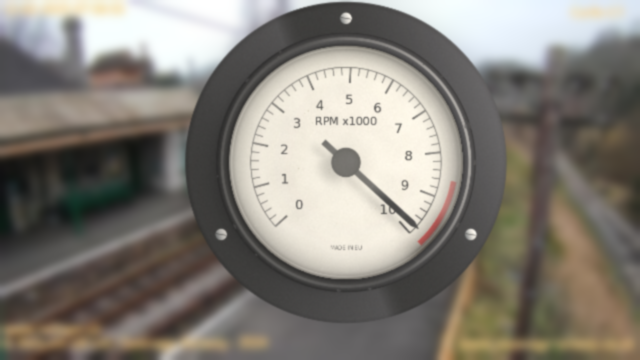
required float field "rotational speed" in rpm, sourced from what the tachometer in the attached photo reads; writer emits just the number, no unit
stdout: 9800
